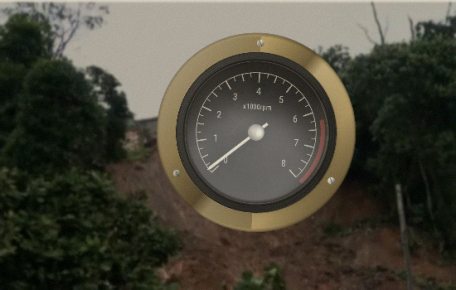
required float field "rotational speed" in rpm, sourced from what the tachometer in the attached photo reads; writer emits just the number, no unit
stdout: 125
